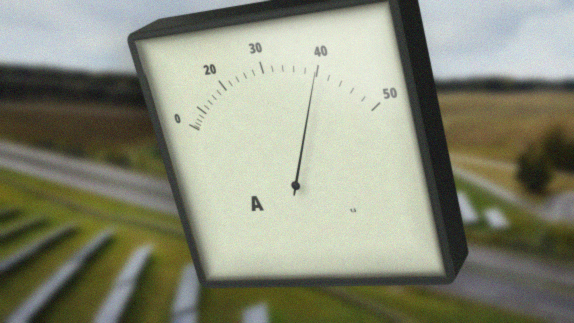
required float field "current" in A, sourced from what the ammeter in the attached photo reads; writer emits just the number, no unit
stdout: 40
